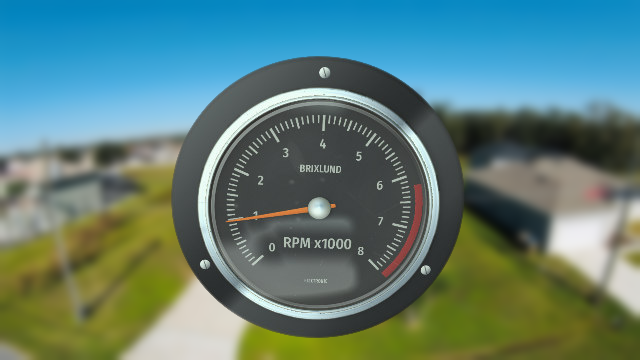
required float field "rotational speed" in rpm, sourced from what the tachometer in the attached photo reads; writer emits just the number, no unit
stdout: 1000
